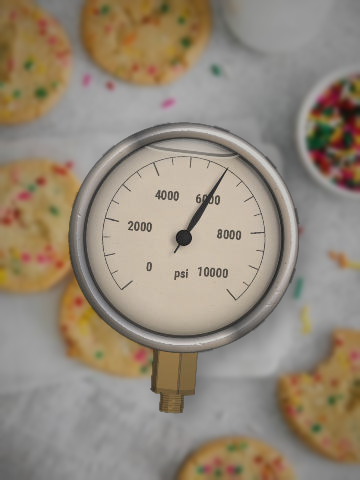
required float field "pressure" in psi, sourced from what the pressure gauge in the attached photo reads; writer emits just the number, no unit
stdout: 6000
